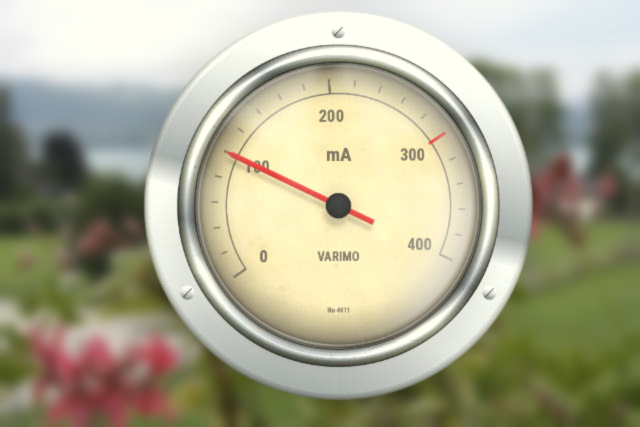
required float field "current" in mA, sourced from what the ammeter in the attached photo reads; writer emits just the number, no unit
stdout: 100
